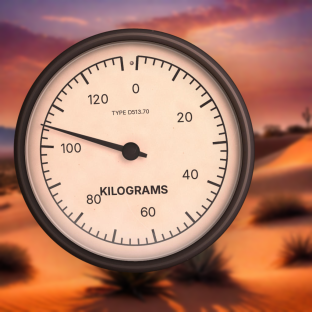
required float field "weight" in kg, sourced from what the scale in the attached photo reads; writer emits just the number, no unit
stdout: 105
